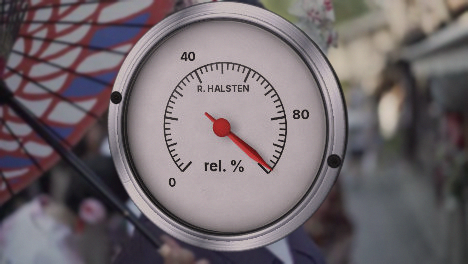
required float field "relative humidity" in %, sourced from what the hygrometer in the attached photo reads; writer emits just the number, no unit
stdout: 98
